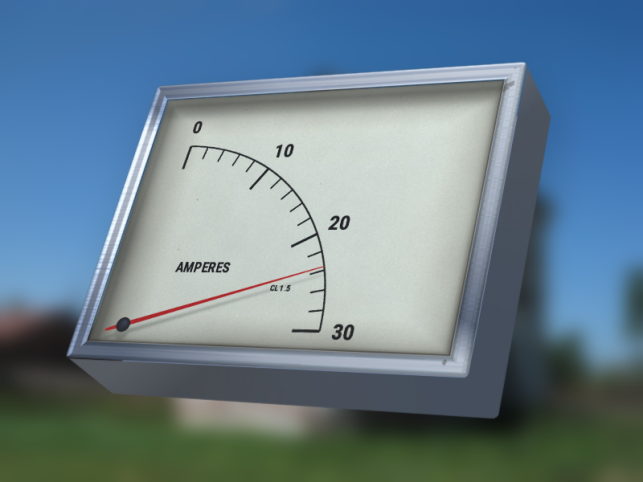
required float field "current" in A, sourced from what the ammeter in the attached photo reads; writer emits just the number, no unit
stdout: 24
